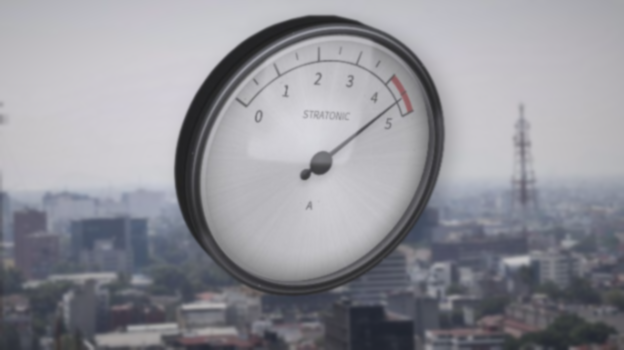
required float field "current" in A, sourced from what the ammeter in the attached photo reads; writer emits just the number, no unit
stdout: 4.5
